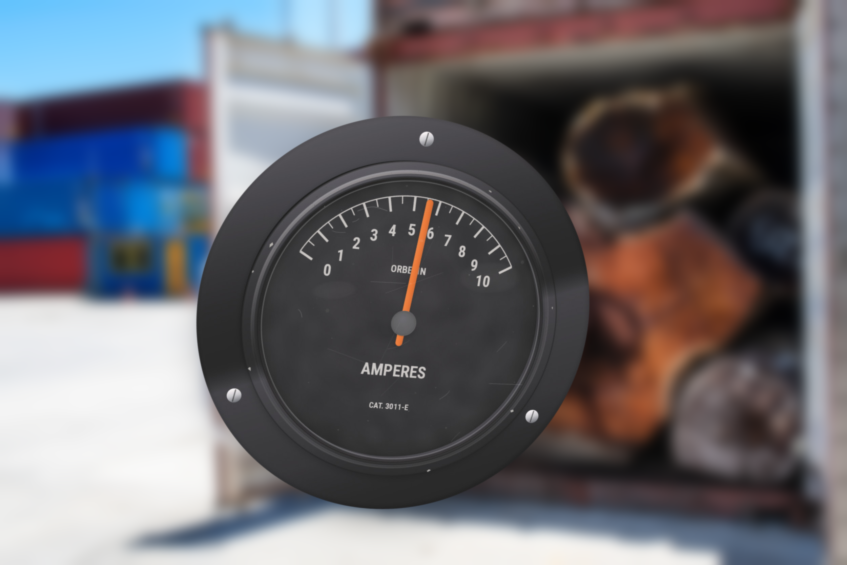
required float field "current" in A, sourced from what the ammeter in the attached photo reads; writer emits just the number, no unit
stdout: 5.5
